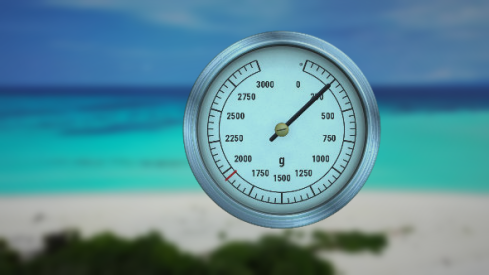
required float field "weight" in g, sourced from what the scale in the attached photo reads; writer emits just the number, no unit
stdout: 250
